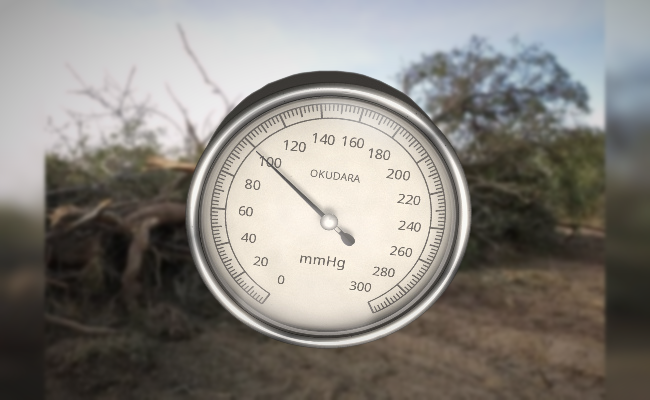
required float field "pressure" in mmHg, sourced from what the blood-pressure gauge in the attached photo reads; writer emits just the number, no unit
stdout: 100
